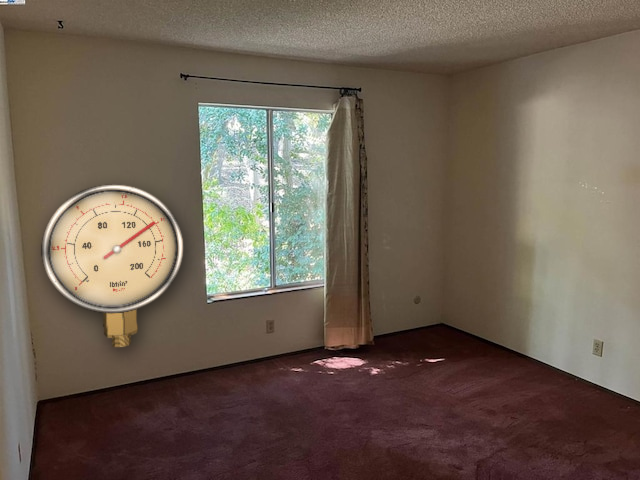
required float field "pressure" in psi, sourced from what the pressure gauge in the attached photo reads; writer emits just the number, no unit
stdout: 140
